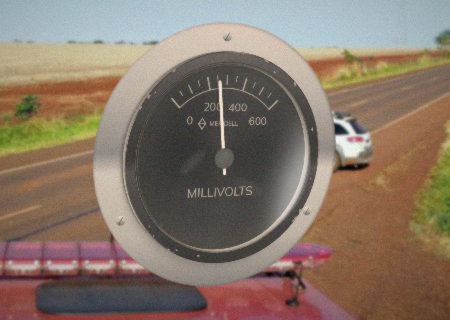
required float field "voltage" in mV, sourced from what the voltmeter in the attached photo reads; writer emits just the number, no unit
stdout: 250
